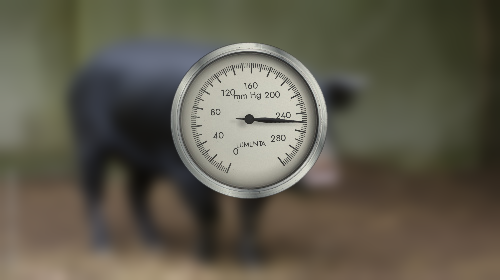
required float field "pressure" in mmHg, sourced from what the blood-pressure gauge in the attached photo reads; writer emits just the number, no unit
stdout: 250
